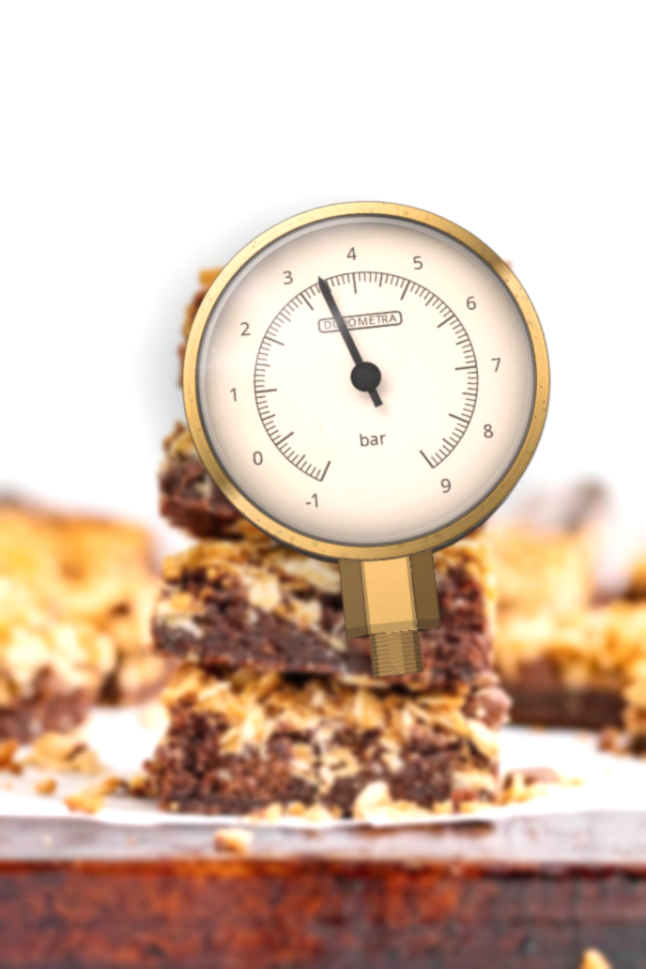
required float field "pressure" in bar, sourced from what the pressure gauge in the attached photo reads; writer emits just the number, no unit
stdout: 3.4
